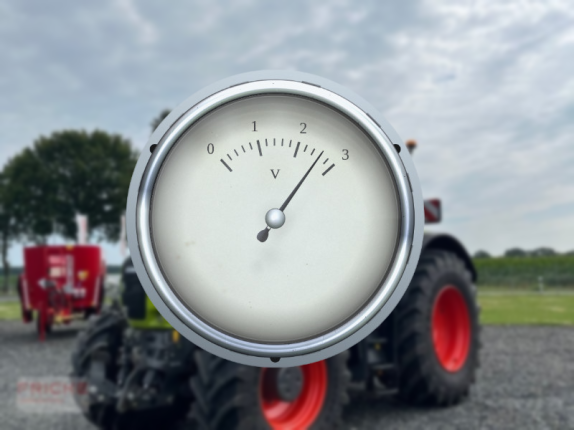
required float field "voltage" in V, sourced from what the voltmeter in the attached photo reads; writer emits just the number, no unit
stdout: 2.6
